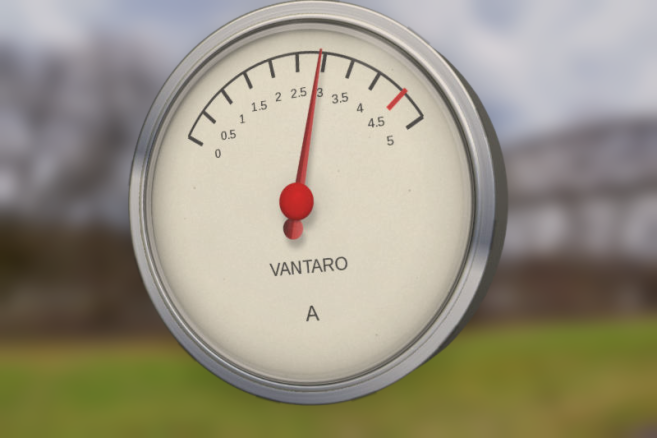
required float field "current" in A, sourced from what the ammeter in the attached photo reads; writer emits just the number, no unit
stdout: 3
